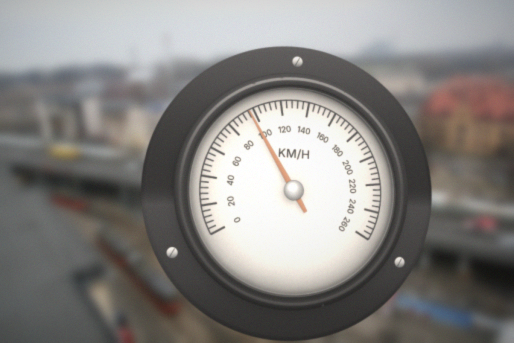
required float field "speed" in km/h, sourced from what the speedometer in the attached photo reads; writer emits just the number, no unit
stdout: 96
